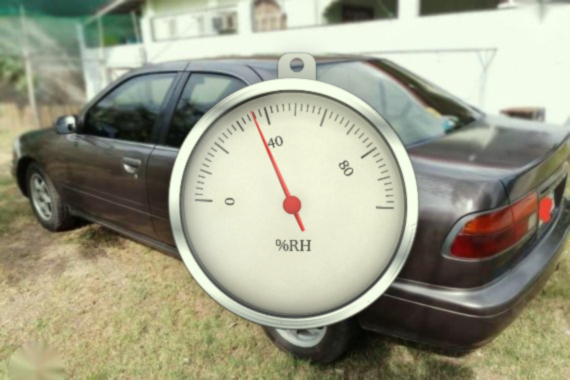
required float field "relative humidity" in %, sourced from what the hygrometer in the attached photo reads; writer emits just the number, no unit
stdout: 36
